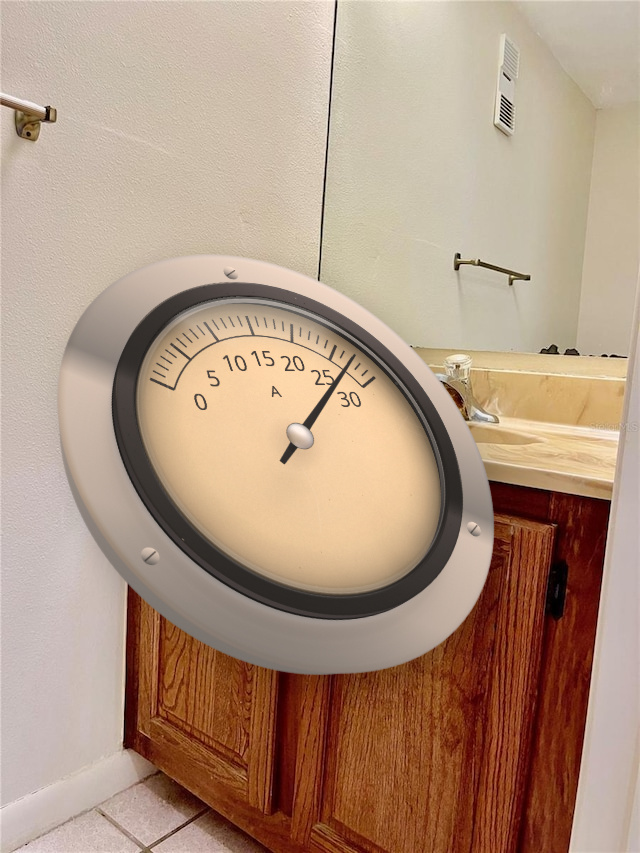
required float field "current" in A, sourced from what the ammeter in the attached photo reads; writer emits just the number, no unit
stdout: 27
